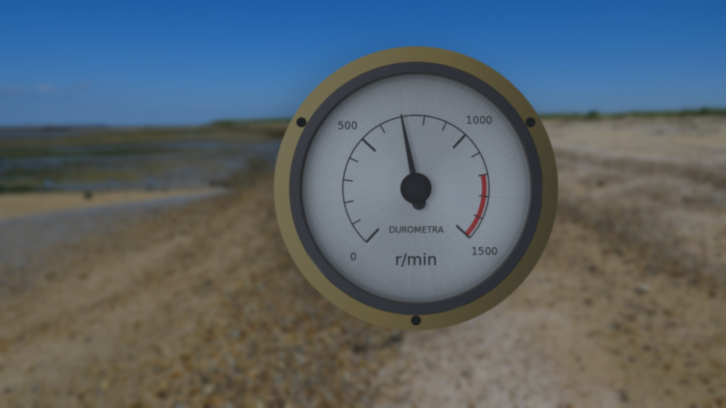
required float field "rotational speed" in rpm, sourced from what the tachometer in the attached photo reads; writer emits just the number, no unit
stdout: 700
